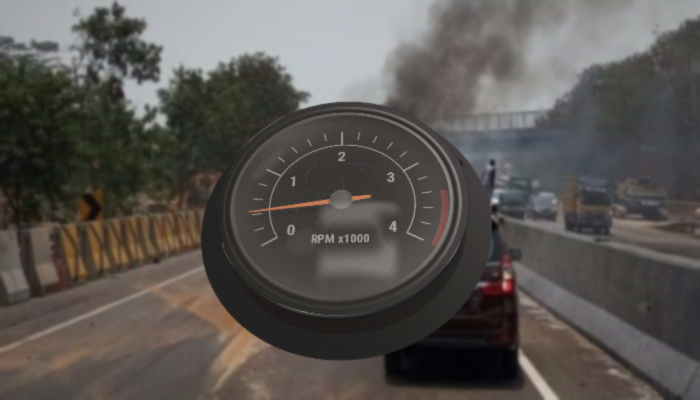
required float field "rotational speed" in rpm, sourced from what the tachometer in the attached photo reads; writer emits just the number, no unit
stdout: 400
